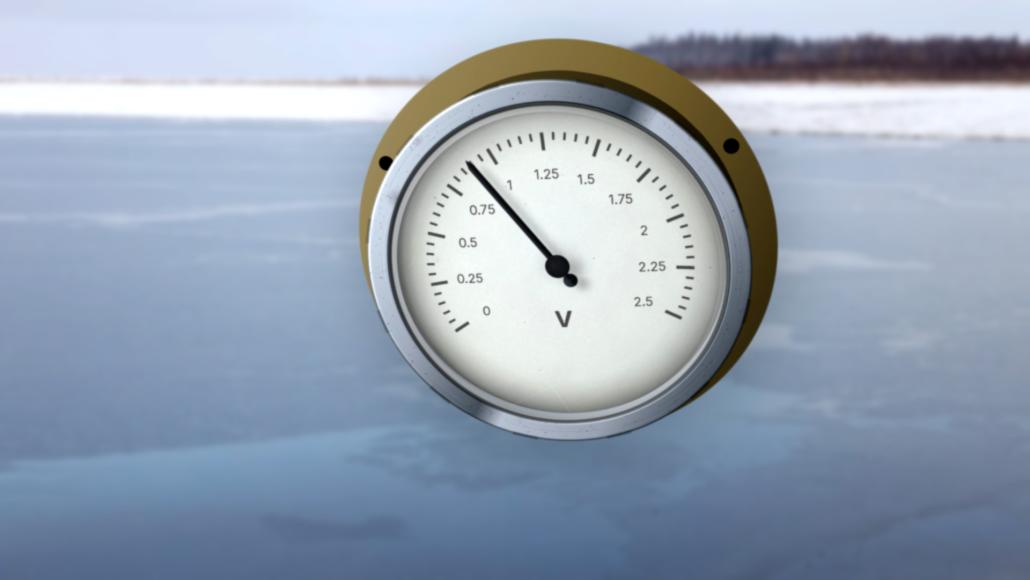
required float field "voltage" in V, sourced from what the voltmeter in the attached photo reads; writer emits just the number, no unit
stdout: 0.9
